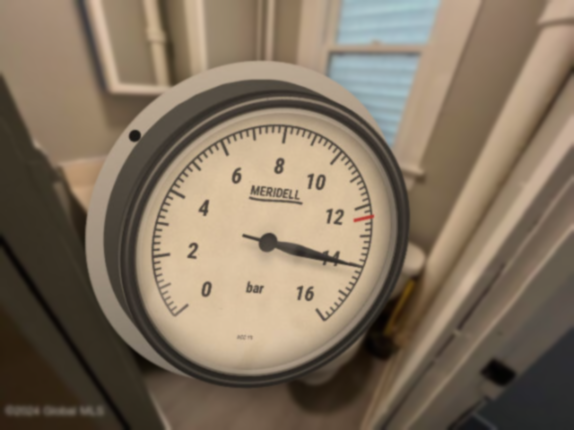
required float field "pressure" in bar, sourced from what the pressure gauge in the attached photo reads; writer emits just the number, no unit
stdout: 14
